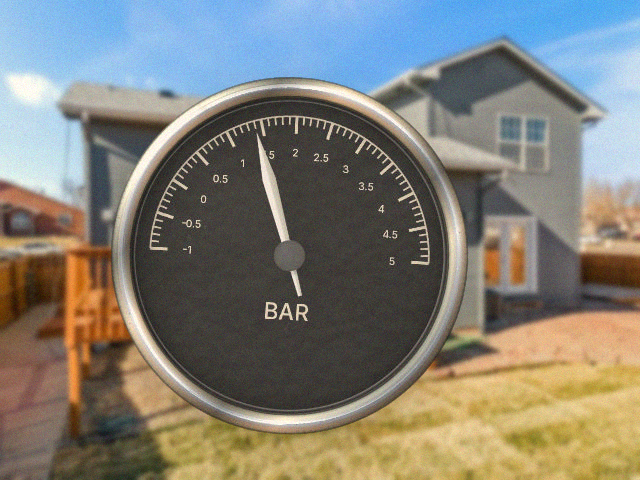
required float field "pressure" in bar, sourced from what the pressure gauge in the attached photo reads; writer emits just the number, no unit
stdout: 1.4
